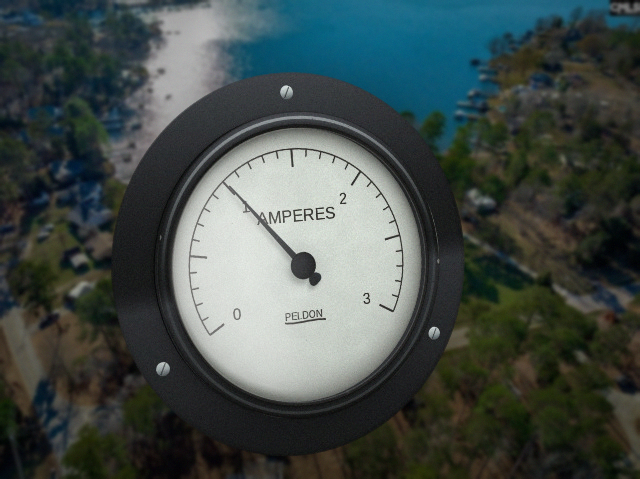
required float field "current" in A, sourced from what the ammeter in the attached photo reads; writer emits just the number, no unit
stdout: 1
